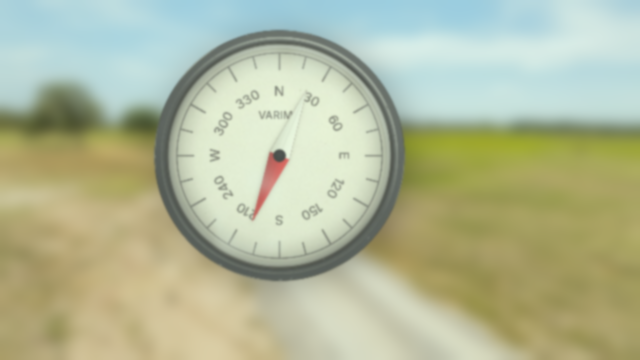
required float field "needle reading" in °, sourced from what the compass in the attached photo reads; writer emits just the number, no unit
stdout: 202.5
